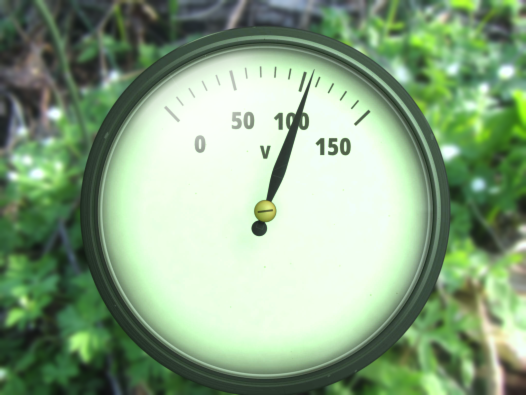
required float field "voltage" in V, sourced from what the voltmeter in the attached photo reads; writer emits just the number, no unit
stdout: 105
